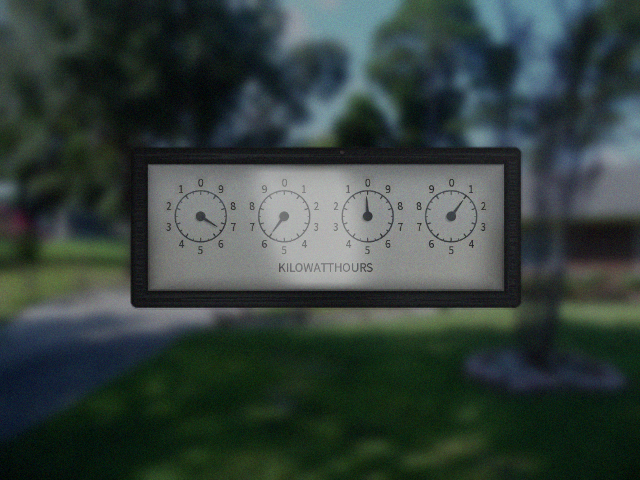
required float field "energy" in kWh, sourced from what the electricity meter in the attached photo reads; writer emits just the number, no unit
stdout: 6601
